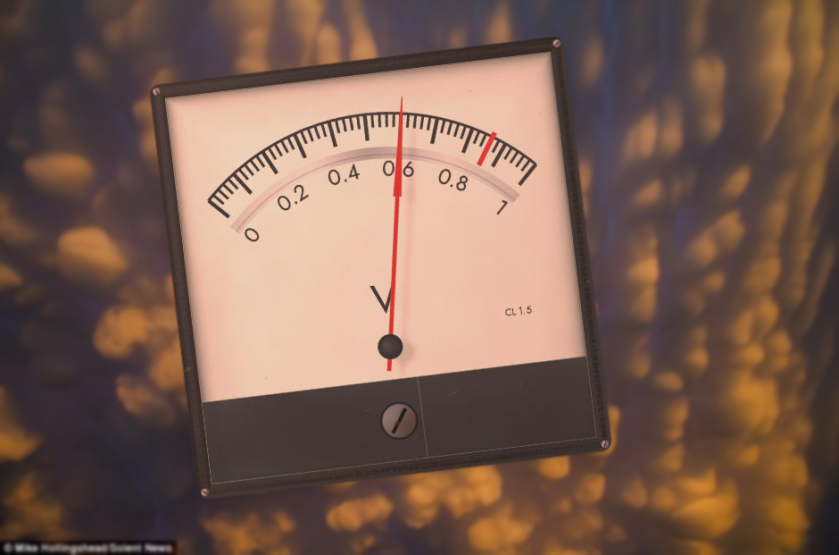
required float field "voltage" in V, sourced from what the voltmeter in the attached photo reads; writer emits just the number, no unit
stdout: 0.6
